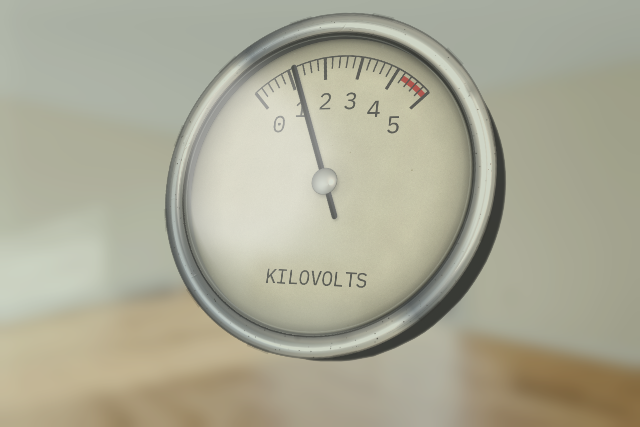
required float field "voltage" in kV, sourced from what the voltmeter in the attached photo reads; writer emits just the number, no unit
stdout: 1.2
